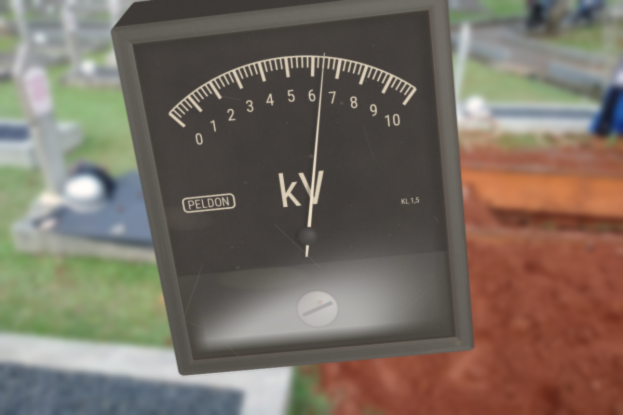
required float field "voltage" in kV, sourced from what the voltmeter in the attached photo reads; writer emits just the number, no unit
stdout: 6.4
